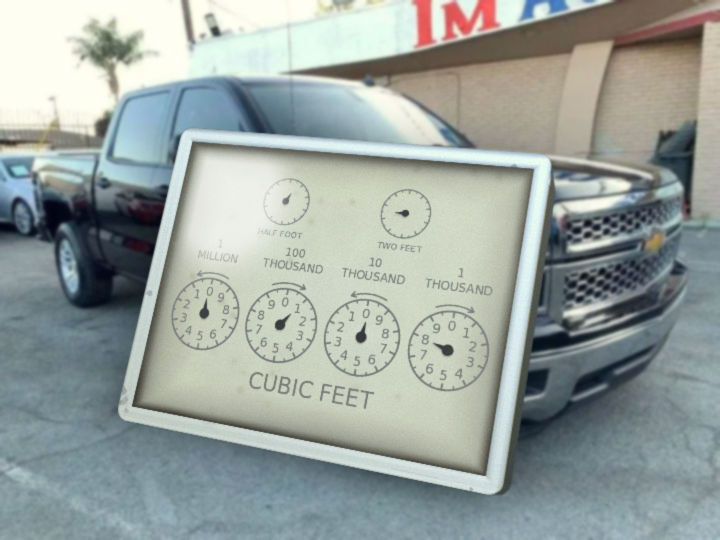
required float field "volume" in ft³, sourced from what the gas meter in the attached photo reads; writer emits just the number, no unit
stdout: 9800
